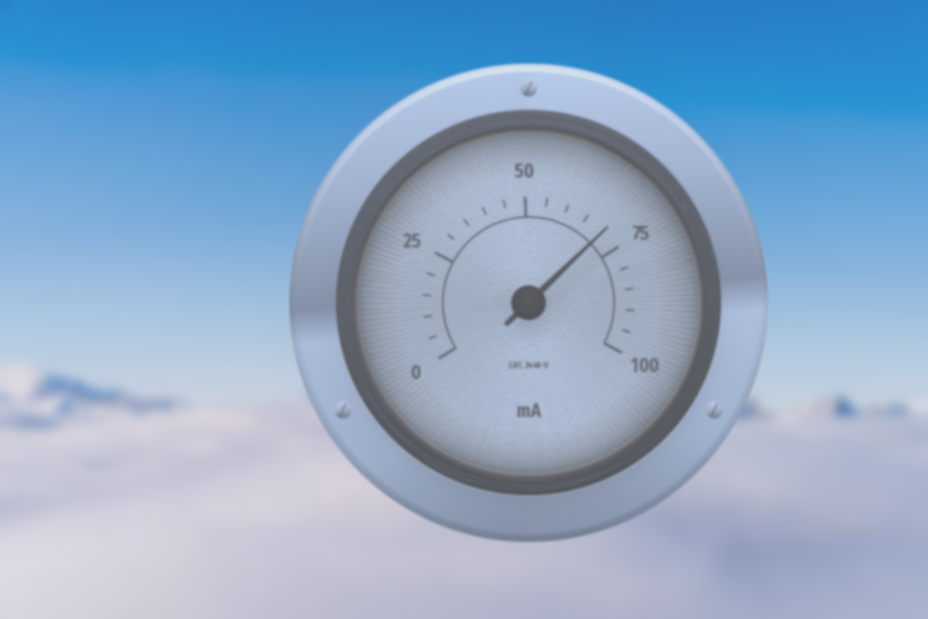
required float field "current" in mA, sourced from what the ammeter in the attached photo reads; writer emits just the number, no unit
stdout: 70
